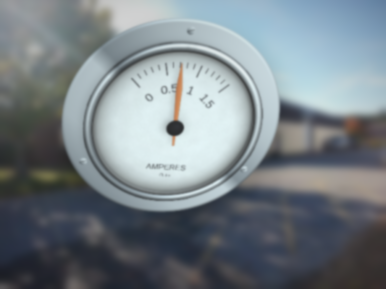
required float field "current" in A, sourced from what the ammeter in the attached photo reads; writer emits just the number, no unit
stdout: 0.7
